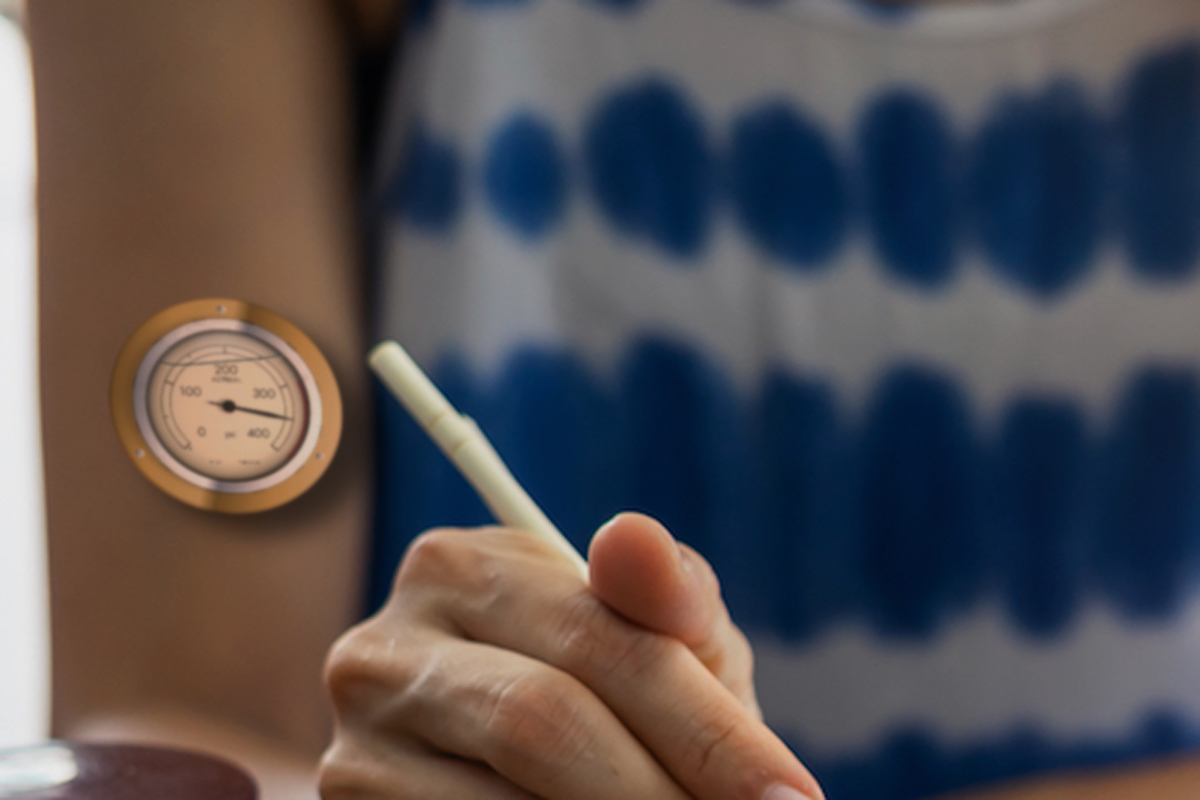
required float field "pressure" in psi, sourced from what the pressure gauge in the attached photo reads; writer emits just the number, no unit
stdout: 350
